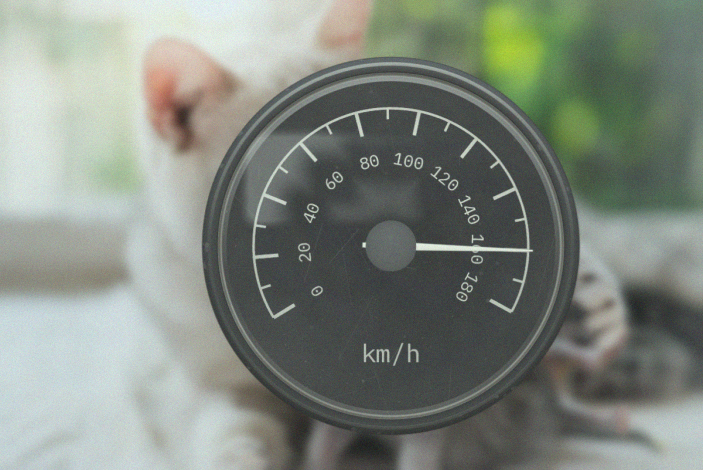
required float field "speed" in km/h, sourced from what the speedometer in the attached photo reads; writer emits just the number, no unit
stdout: 160
